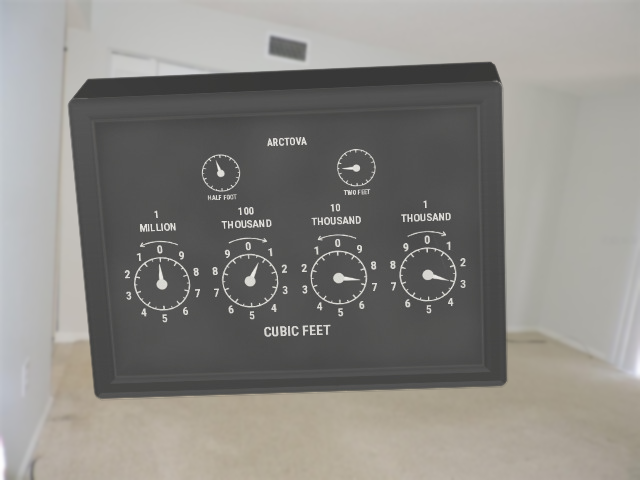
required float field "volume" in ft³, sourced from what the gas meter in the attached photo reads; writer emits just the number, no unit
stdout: 7300
